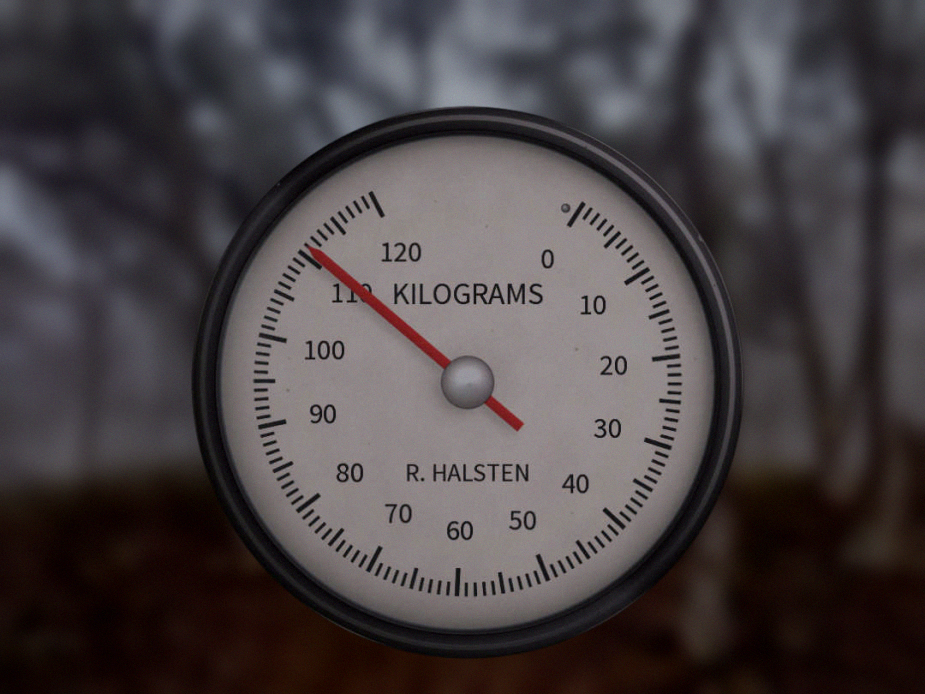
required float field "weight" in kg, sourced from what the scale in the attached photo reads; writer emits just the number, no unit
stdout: 111
